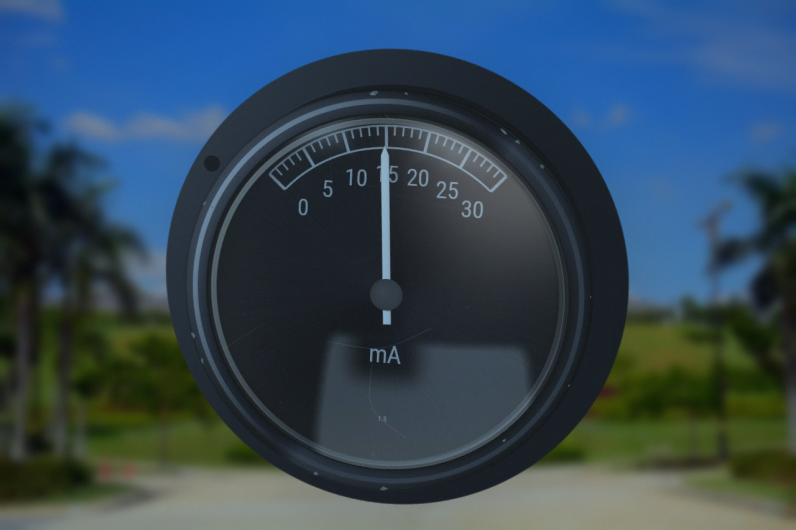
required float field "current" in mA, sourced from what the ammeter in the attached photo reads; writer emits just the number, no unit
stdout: 15
